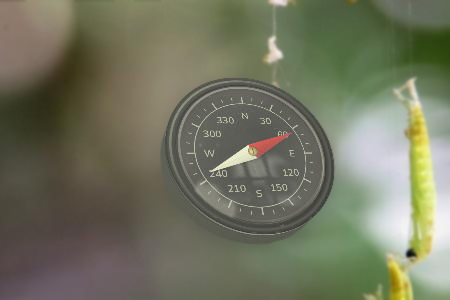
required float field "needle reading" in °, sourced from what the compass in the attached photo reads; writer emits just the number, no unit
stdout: 65
